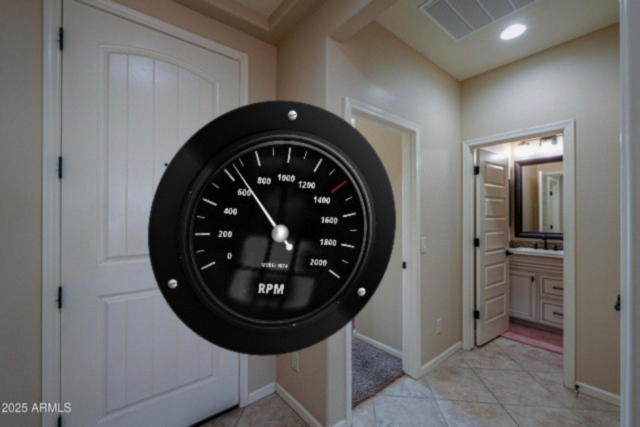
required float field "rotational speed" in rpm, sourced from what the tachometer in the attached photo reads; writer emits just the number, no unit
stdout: 650
